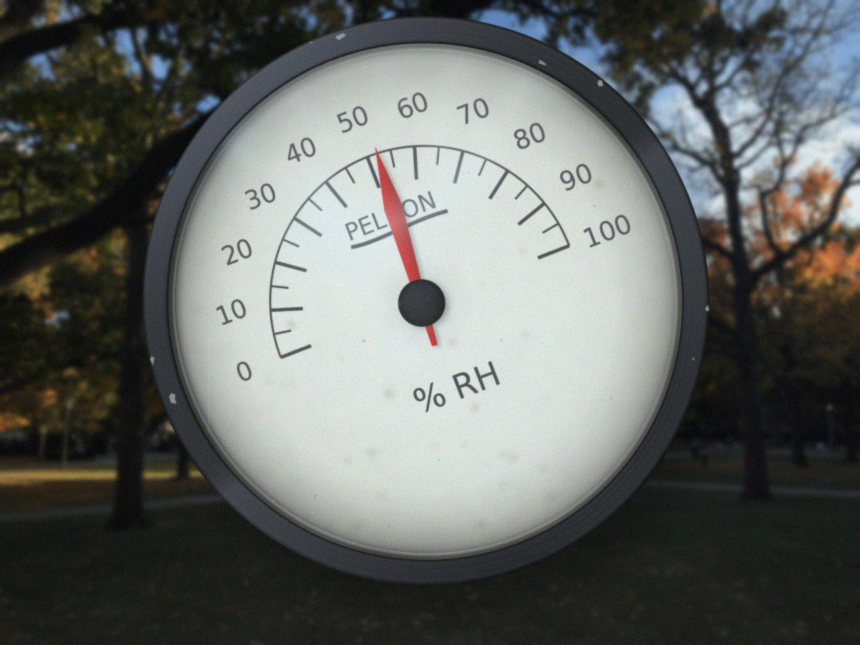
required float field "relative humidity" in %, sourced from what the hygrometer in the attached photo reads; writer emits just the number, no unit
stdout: 52.5
